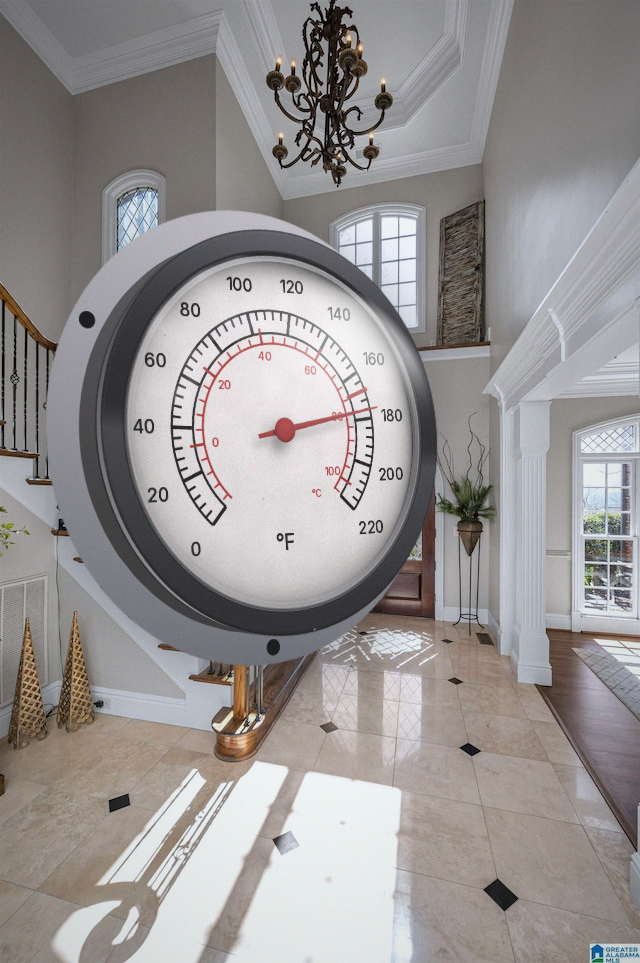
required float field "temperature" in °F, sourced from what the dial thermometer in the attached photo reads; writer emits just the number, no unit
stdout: 176
